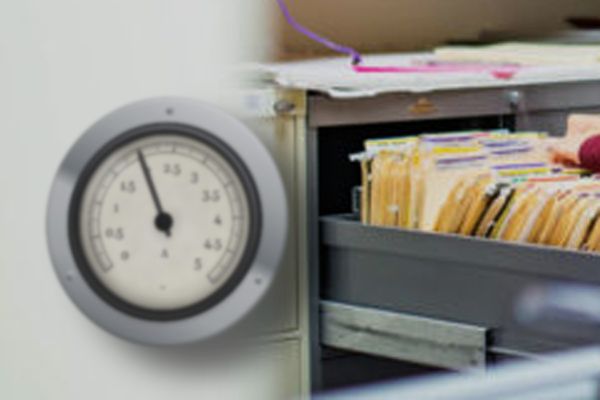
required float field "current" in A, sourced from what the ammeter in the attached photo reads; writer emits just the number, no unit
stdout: 2
